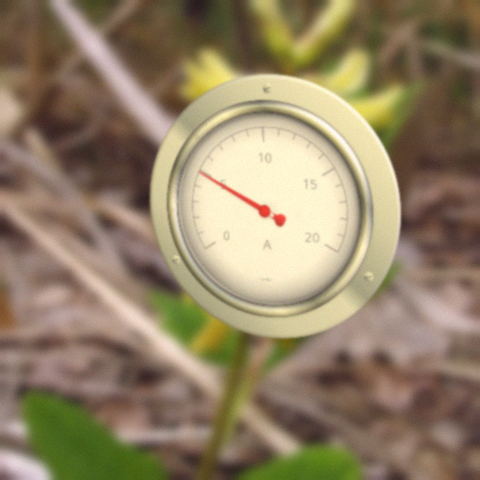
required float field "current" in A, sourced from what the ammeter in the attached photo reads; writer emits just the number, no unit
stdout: 5
